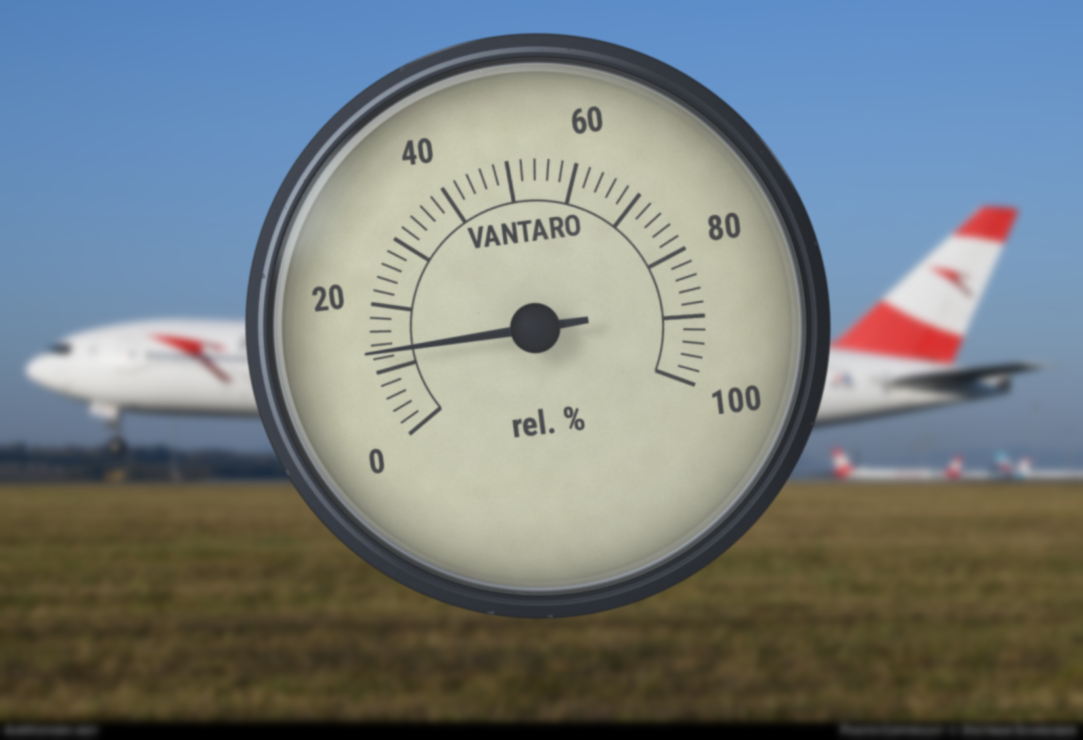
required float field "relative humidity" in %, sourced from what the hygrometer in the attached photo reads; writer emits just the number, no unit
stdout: 13
